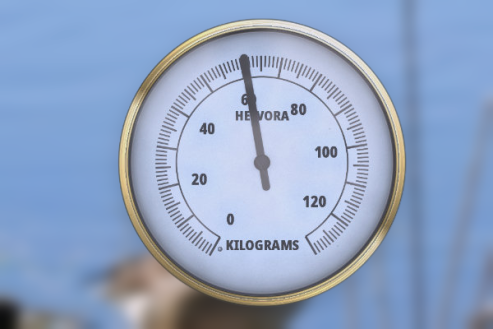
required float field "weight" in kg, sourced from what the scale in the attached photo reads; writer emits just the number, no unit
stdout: 61
